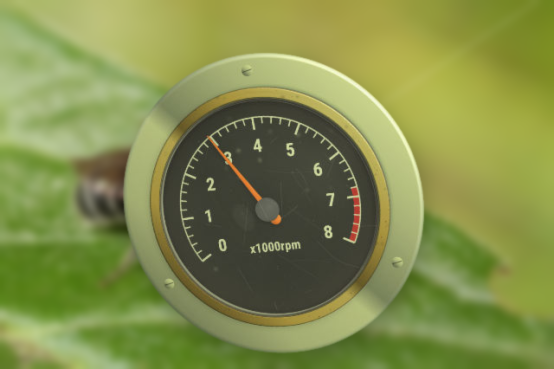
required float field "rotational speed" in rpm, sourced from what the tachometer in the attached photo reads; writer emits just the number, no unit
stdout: 3000
